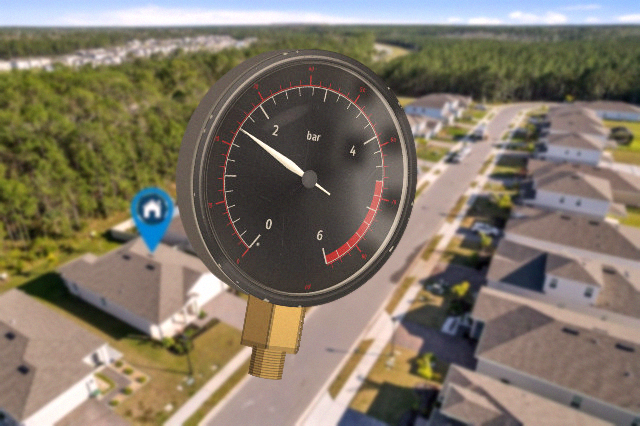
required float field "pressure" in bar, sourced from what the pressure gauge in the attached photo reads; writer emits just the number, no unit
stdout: 1.6
